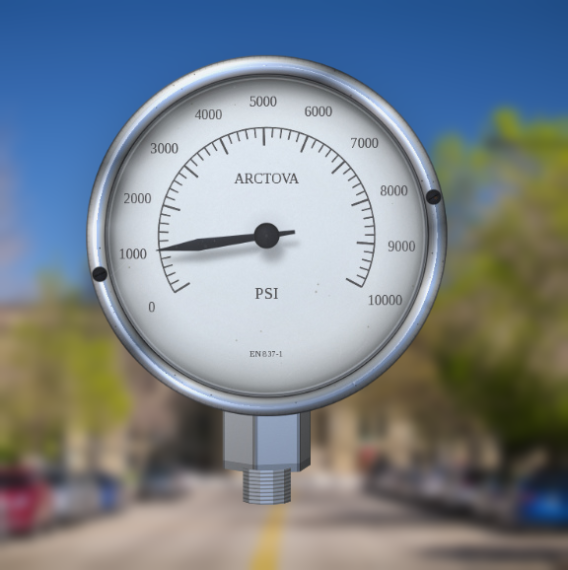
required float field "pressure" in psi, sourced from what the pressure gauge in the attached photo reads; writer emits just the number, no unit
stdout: 1000
